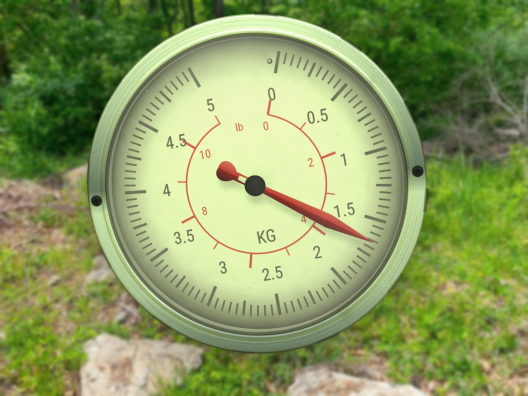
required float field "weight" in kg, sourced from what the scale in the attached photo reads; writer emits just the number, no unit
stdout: 1.65
